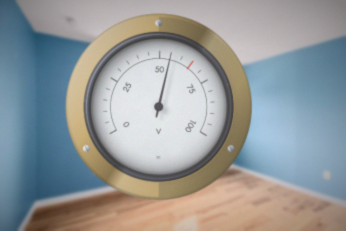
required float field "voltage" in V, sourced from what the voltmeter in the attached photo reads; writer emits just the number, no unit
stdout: 55
